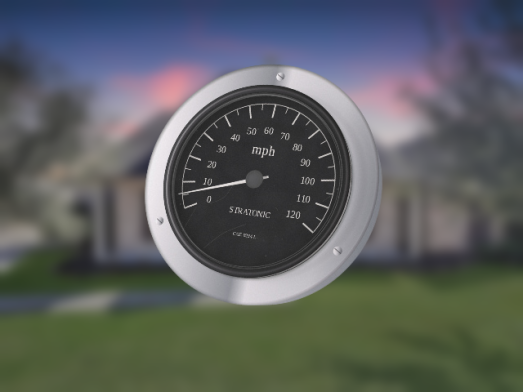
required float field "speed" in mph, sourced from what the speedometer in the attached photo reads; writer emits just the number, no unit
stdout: 5
